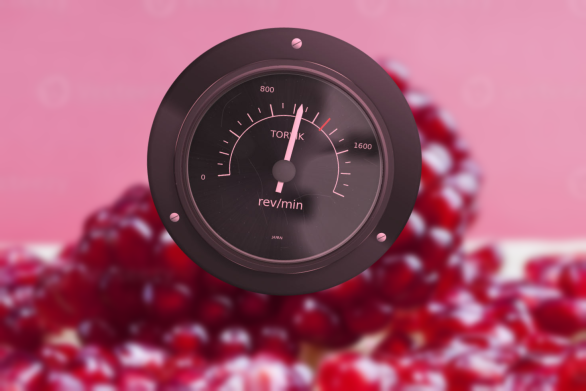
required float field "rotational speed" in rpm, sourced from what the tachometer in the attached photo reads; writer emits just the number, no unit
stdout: 1050
